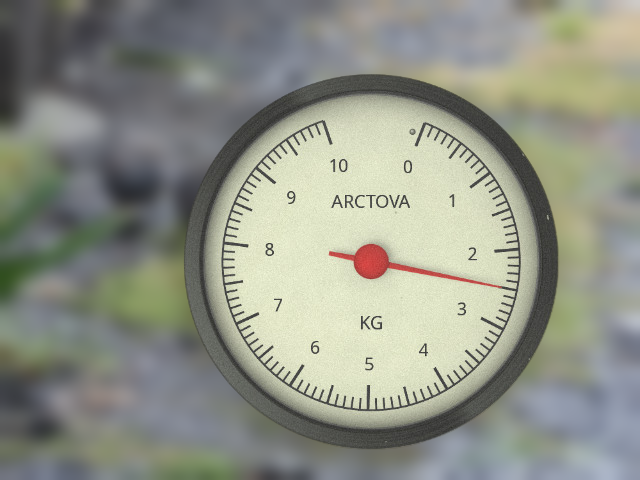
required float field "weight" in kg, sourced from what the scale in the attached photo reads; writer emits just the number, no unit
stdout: 2.5
